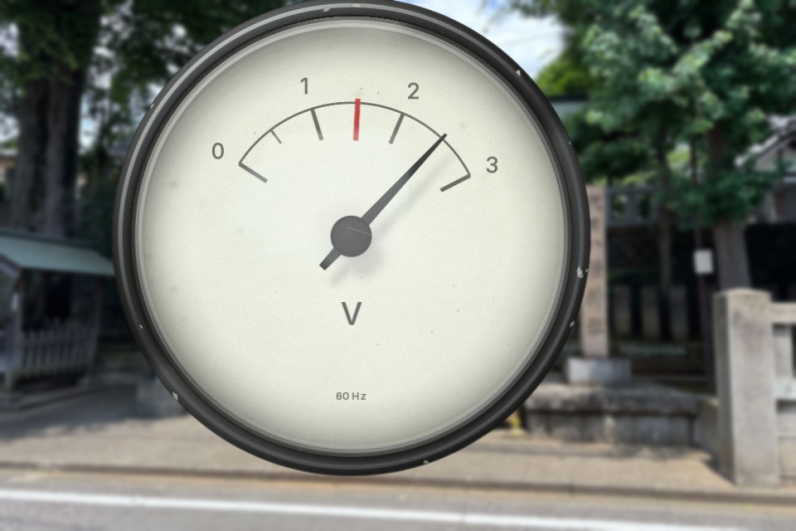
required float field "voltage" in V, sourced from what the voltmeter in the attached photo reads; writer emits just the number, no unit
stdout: 2.5
